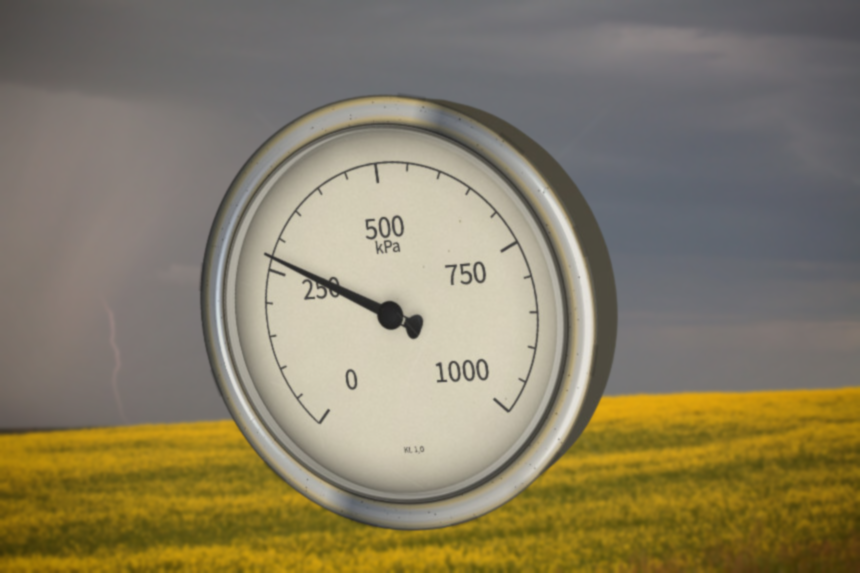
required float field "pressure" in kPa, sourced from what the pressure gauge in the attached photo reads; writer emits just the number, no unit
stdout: 275
